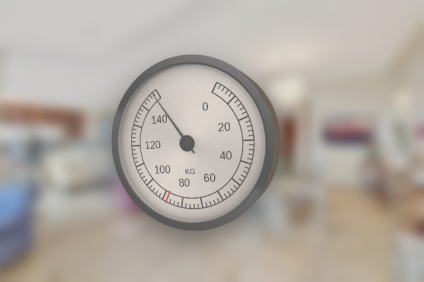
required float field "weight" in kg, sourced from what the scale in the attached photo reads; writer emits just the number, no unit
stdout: 148
